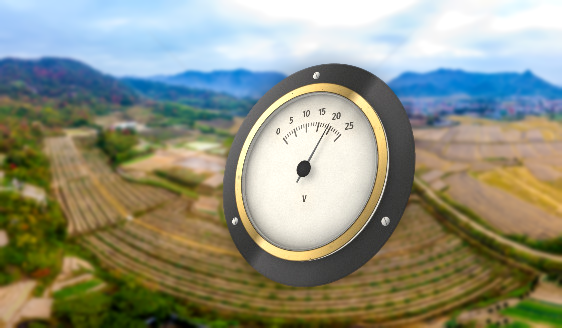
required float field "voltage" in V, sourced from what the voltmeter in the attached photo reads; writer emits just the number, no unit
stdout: 20
